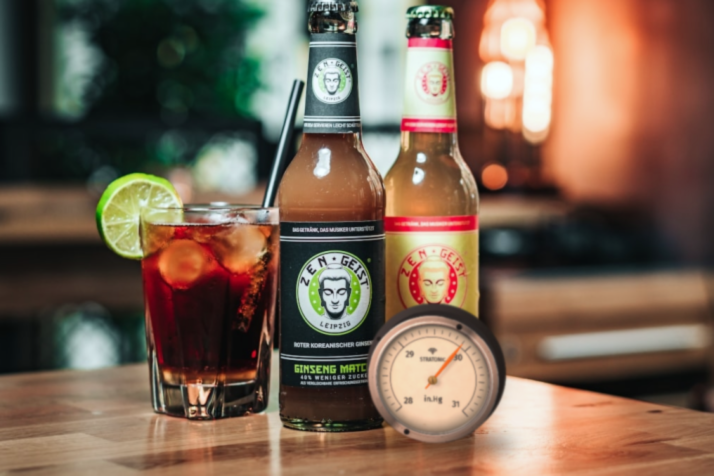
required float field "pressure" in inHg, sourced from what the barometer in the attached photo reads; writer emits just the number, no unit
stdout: 29.9
